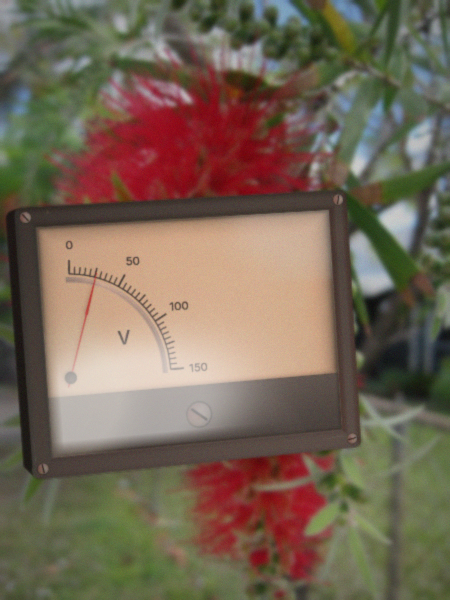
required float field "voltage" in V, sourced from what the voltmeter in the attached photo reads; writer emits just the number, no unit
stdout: 25
